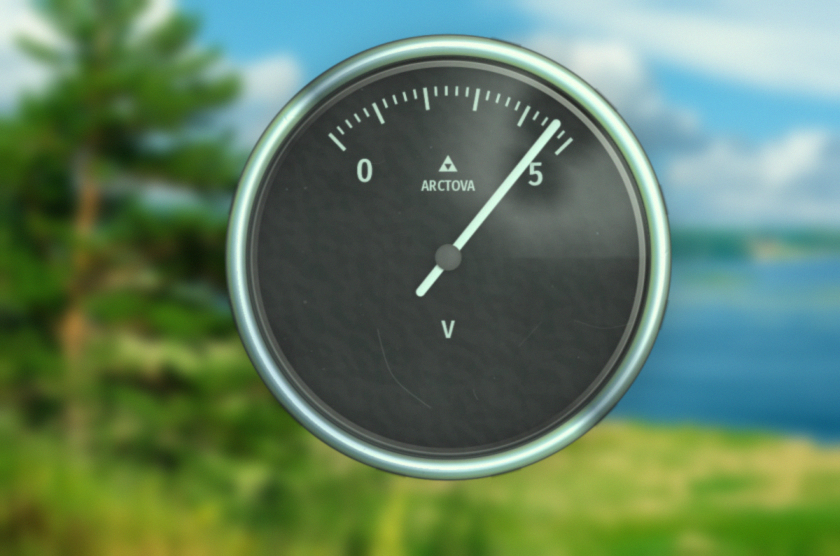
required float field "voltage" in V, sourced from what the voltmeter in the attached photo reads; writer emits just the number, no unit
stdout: 4.6
